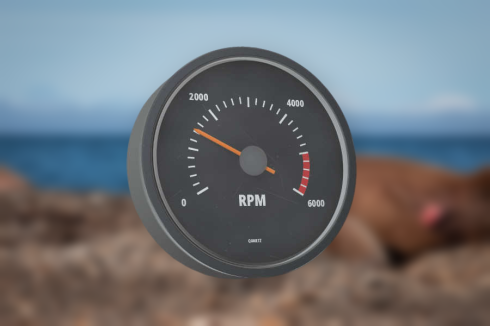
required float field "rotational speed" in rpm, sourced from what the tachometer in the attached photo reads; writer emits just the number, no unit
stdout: 1400
